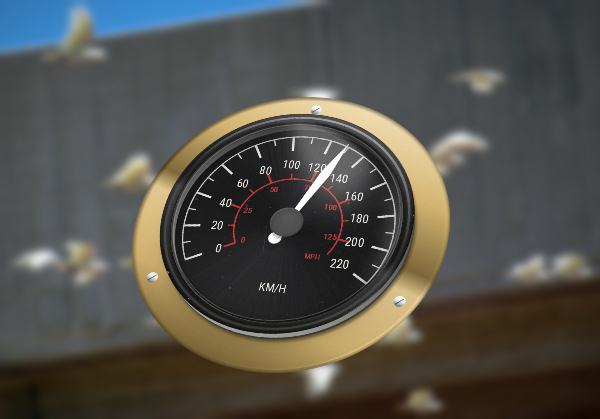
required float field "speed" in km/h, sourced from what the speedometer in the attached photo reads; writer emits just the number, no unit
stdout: 130
